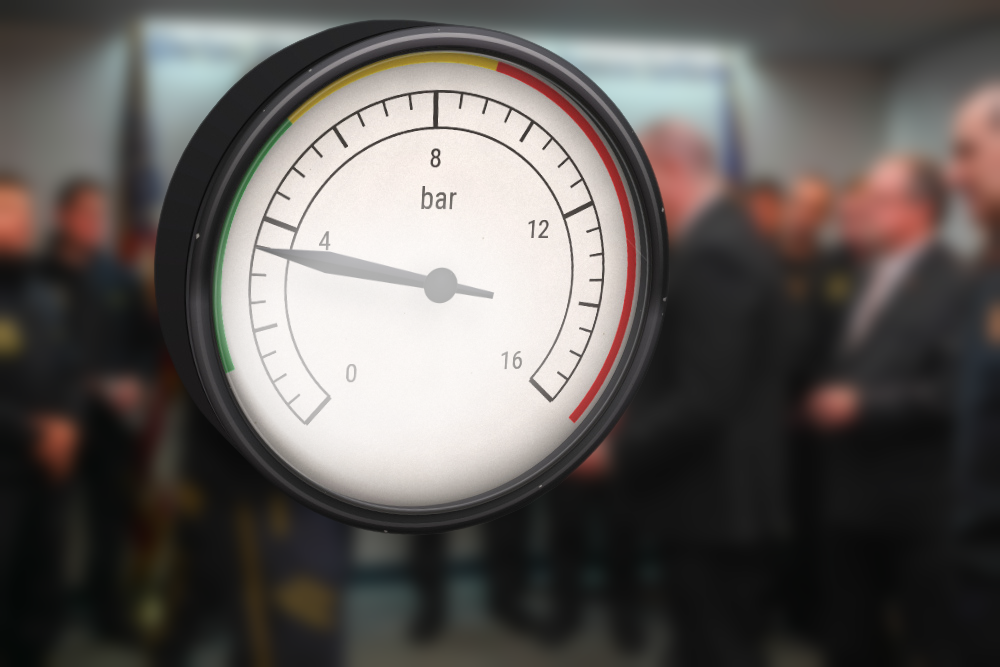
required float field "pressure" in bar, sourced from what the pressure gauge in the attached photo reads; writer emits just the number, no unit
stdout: 3.5
